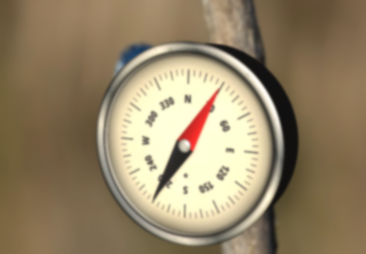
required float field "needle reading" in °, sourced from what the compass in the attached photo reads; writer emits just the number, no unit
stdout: 30
